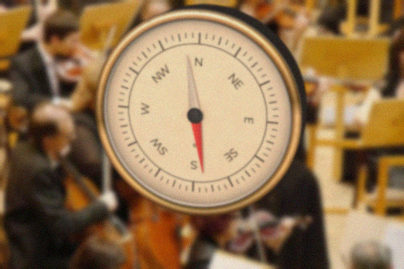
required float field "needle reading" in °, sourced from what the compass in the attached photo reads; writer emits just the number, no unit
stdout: 170
